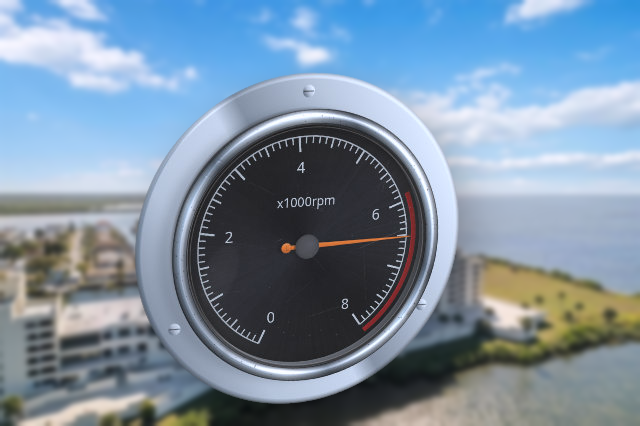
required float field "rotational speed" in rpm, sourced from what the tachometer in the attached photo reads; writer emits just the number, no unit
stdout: 6500
